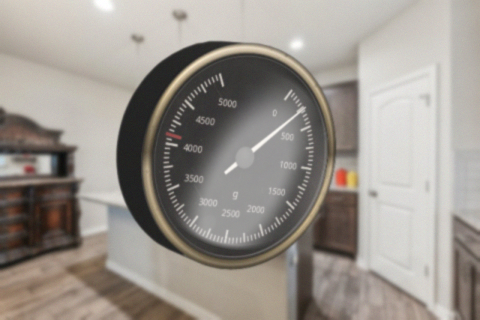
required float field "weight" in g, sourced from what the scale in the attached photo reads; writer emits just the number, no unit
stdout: 250
